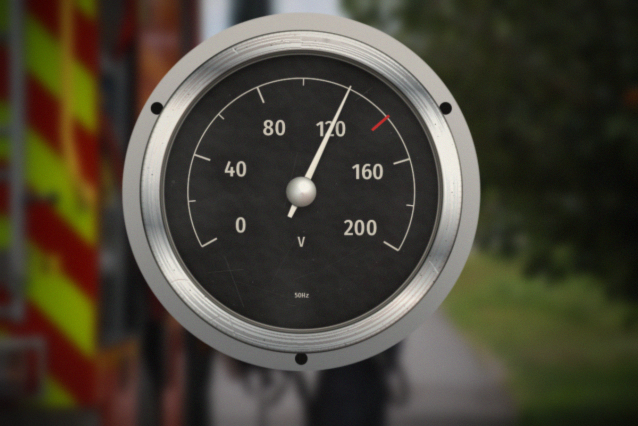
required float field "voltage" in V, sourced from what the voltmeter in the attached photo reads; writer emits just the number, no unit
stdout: 120
